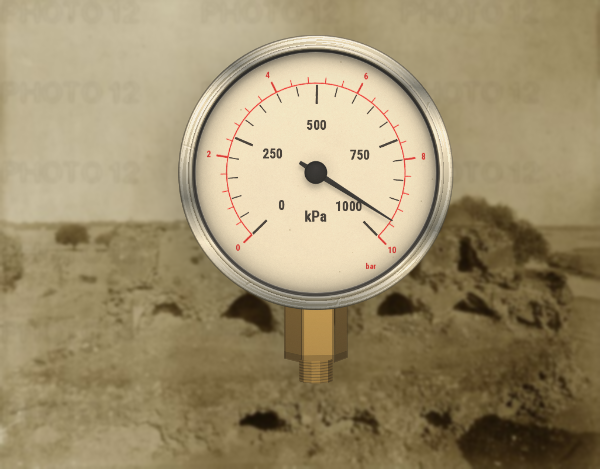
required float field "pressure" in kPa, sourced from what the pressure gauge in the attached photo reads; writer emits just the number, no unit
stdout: 950
